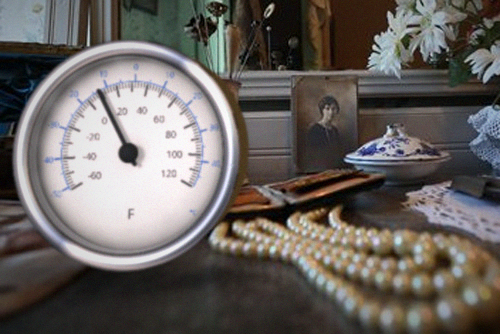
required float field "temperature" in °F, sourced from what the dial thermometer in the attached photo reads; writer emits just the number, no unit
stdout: 10
